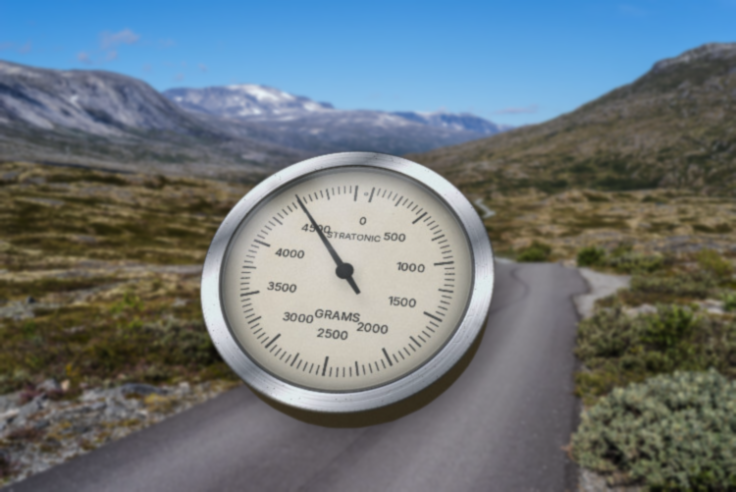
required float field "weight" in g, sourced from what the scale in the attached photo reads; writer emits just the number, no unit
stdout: 4500
